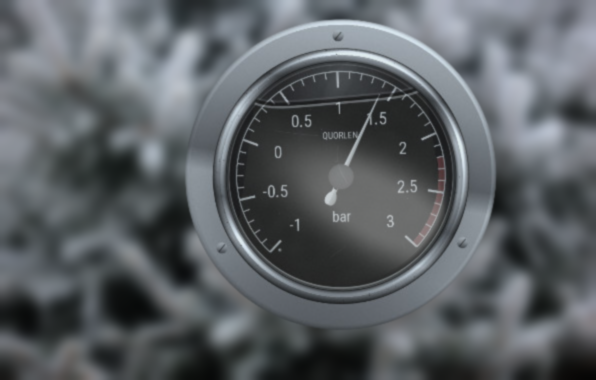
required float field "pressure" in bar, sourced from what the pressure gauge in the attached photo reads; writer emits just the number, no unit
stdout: 1.4
